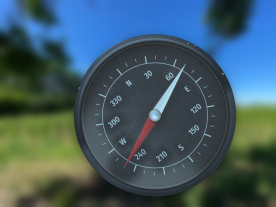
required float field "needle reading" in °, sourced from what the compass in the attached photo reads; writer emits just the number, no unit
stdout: 250
